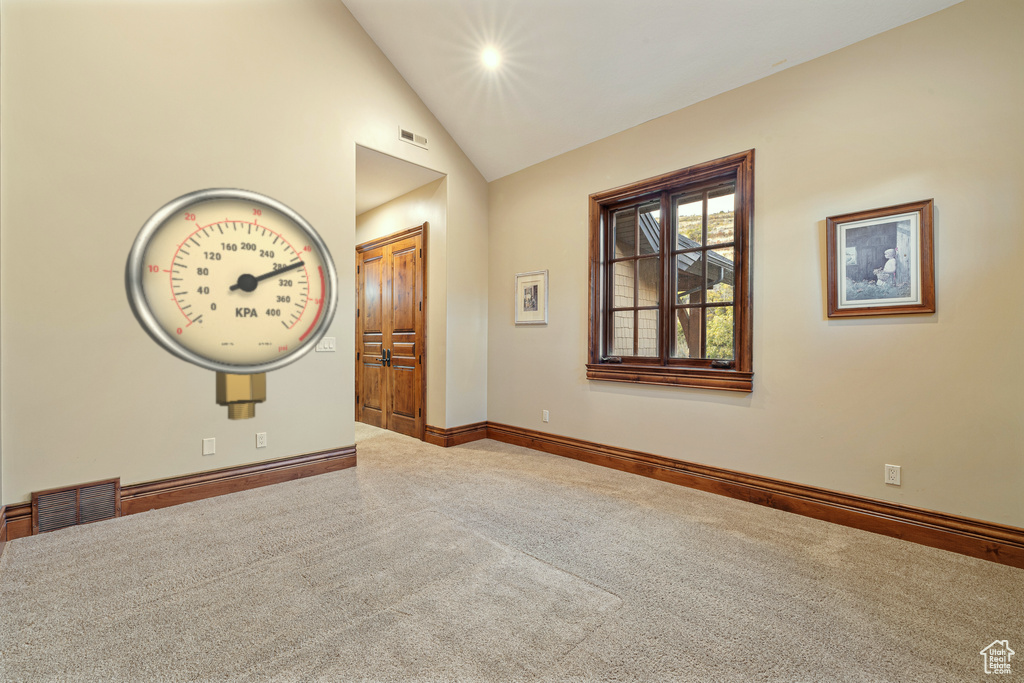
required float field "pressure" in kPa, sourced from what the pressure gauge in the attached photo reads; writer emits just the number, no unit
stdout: 290
